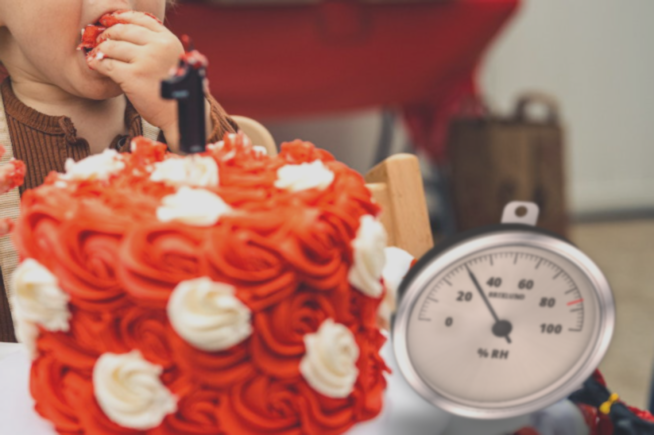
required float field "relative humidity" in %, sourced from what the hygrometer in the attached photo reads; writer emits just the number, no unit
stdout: 30
